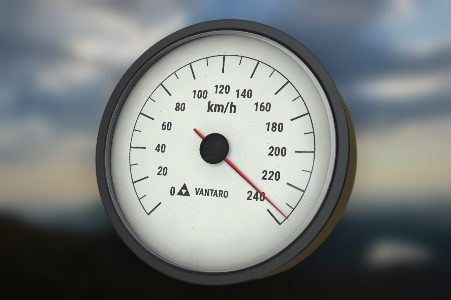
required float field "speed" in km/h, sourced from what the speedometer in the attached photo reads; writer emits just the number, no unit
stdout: 235
